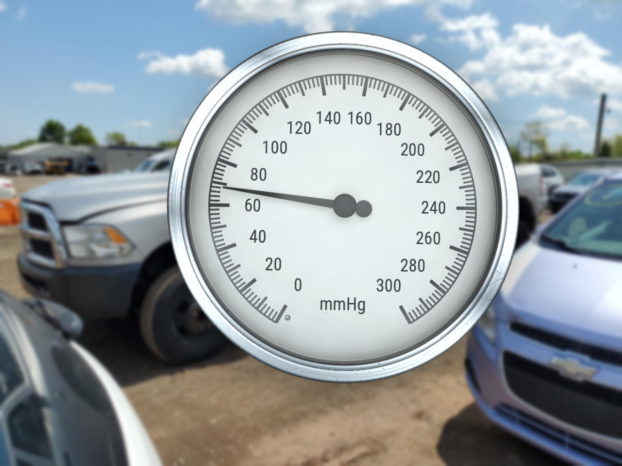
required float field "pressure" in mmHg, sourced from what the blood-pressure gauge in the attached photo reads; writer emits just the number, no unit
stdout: 68
